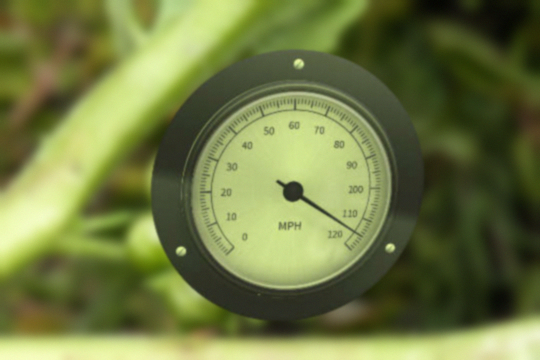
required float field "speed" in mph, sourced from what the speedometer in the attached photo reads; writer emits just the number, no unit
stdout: 115
